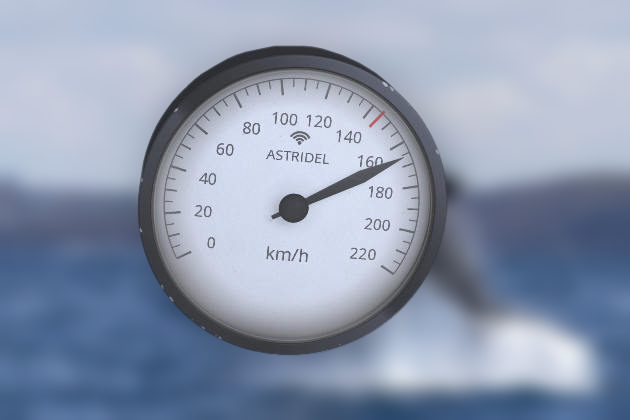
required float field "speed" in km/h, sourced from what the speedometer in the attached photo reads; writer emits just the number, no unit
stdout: 165
